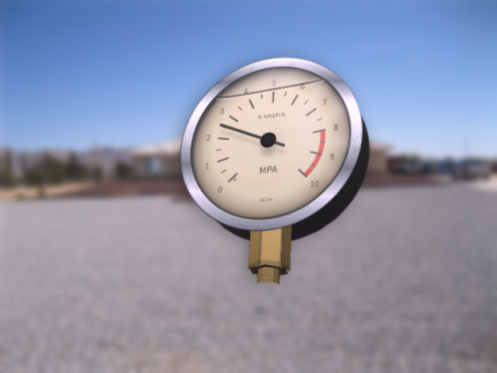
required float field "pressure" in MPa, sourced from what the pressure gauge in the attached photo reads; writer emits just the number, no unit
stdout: 2.5
